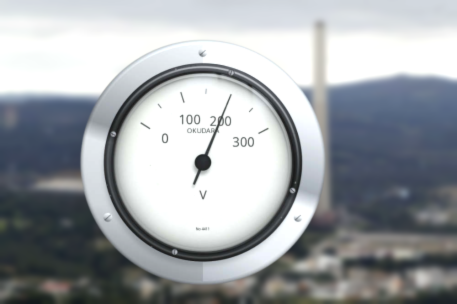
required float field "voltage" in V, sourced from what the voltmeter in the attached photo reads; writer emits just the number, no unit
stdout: 200
